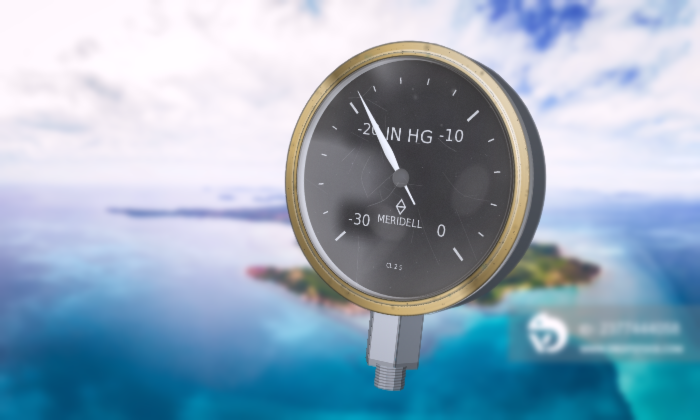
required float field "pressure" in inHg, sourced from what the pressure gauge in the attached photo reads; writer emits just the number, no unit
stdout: -19
